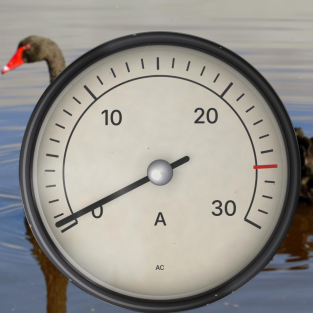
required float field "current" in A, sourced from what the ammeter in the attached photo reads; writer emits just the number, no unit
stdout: 0.5
